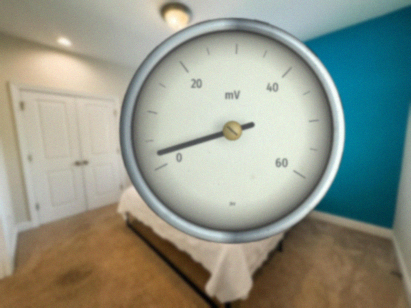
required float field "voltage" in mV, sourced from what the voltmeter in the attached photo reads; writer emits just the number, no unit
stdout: 2.5
